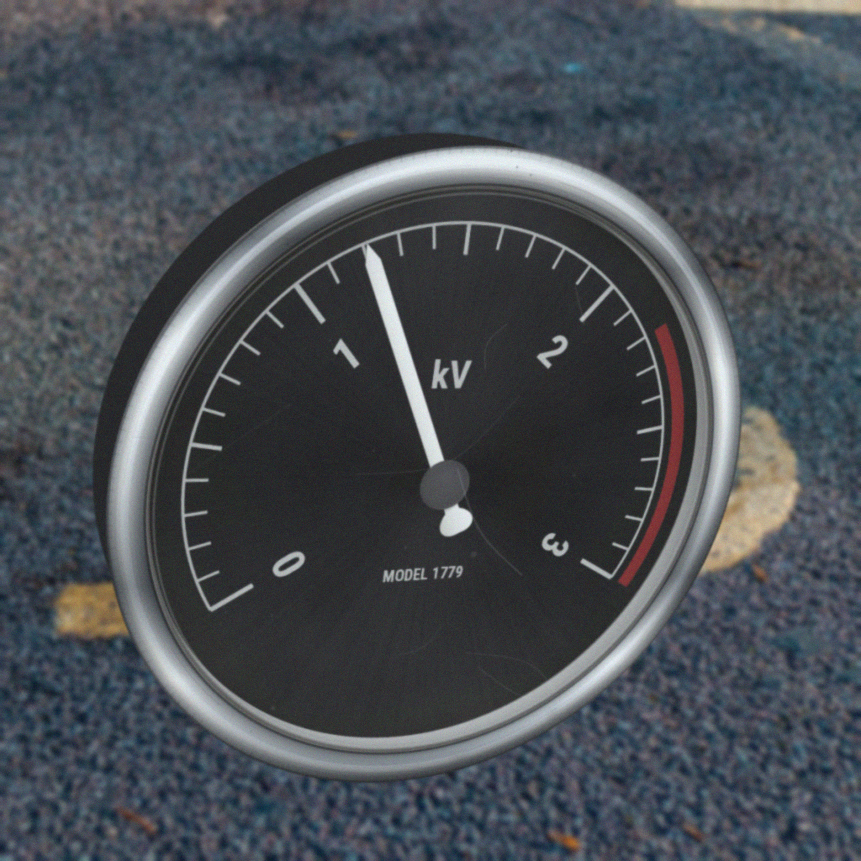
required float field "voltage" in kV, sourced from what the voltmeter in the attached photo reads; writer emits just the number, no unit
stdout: 1.2
